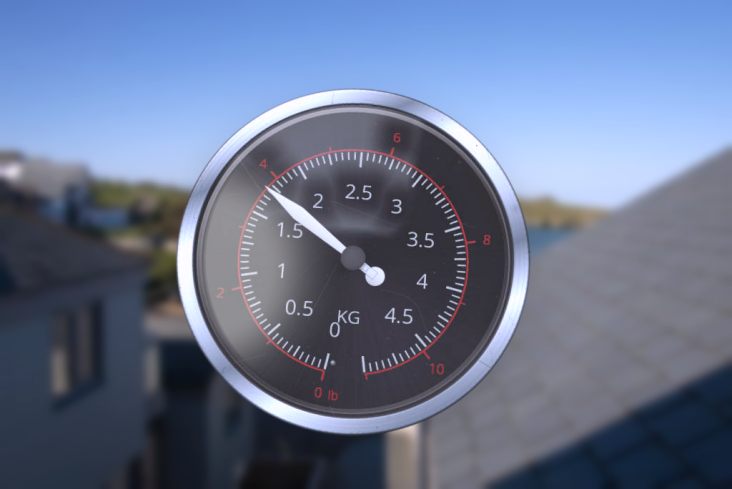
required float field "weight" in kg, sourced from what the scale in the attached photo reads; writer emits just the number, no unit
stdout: 1.7
